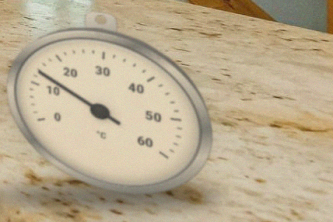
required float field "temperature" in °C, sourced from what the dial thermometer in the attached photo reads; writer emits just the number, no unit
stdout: 14
